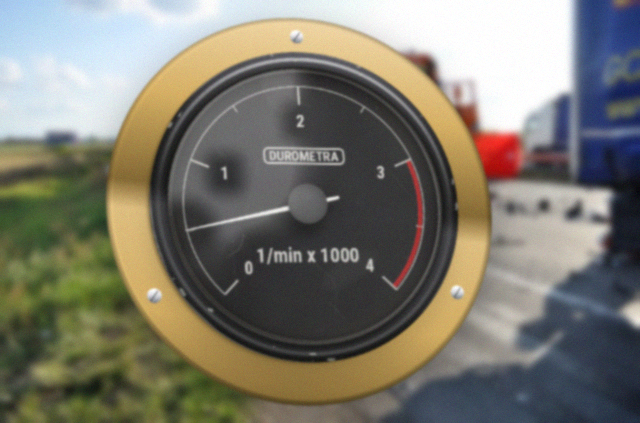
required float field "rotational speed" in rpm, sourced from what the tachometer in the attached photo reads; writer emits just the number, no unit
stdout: 500
